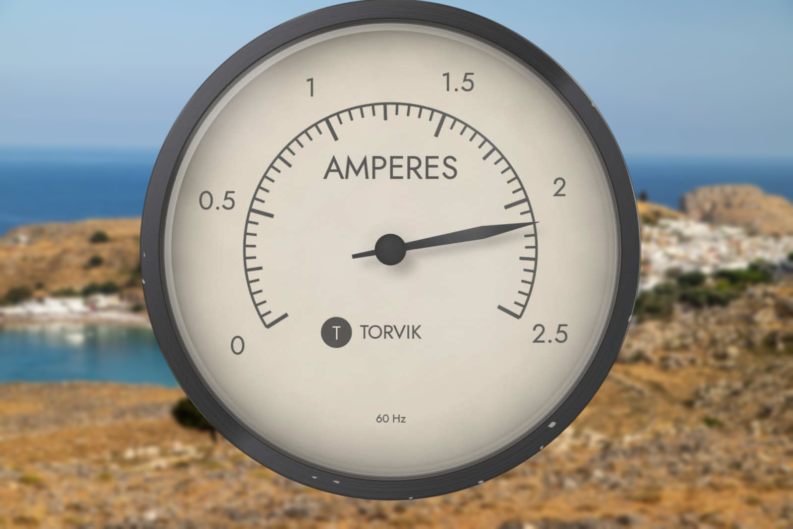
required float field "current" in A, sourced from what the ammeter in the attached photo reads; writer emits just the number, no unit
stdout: 2.1
